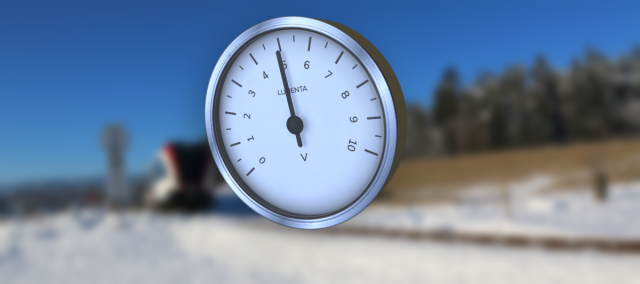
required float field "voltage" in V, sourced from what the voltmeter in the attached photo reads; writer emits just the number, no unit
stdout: 5
